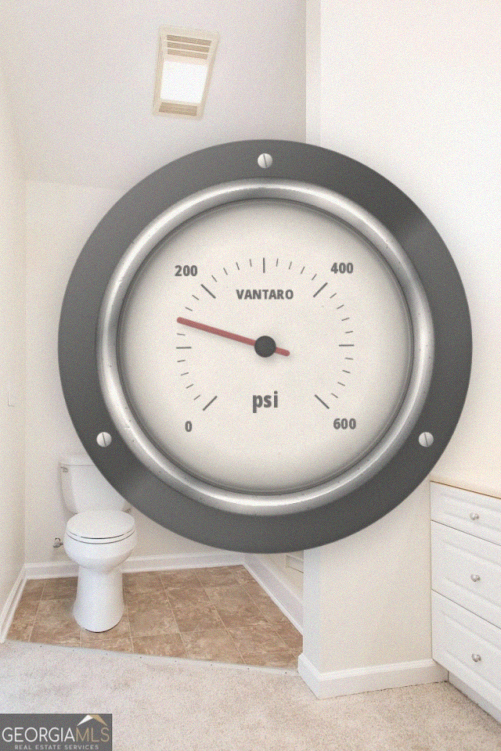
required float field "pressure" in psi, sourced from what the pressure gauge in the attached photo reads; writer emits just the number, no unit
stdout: 140
